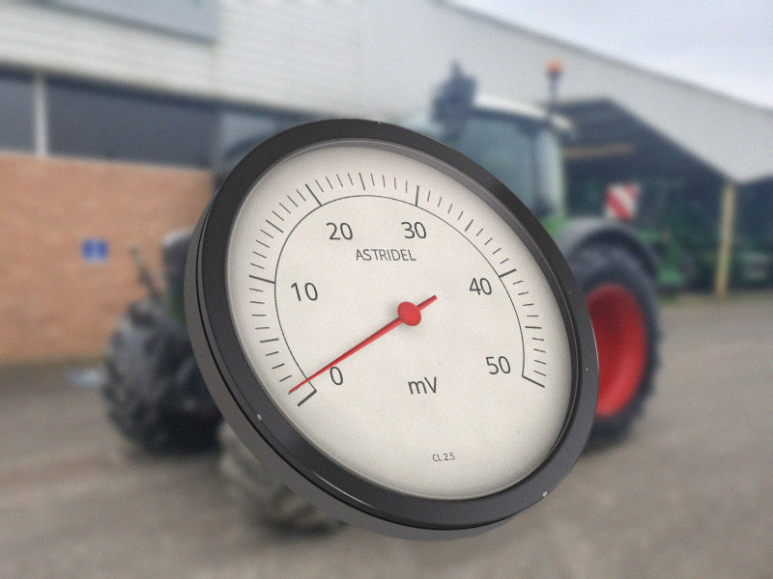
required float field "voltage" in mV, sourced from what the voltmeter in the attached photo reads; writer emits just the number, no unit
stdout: 1
